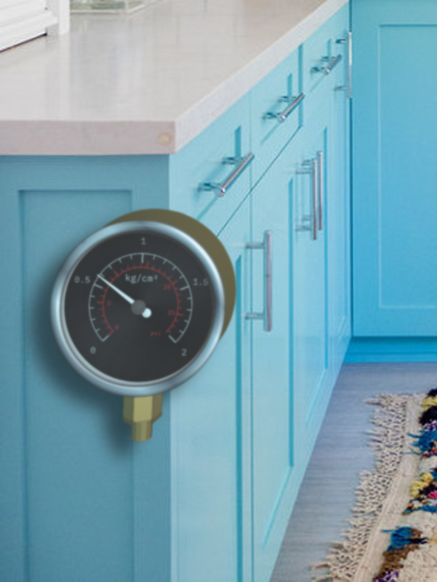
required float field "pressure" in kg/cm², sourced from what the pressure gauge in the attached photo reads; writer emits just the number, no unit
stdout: 0.6
